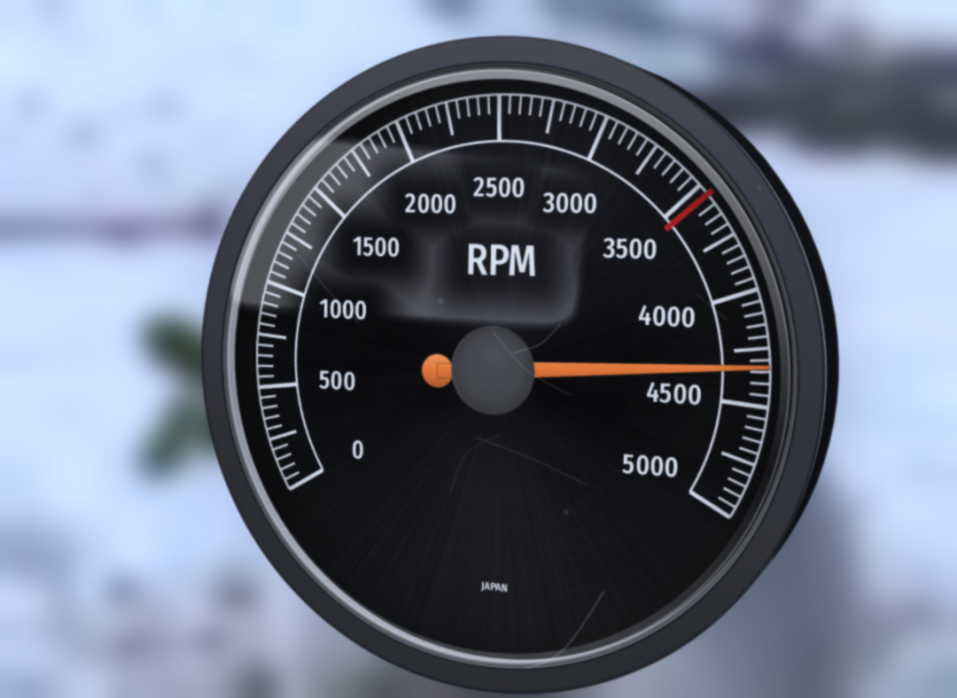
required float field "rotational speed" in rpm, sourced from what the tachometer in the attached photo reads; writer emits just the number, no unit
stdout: 4325
